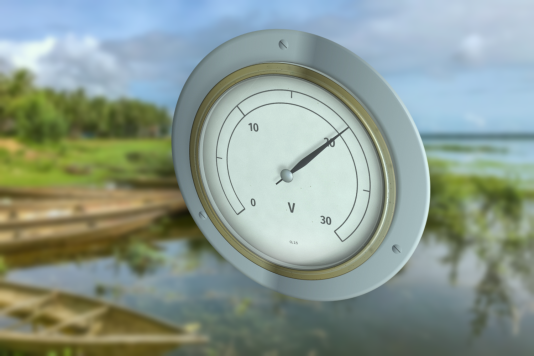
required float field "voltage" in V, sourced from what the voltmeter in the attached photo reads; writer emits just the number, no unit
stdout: 20
